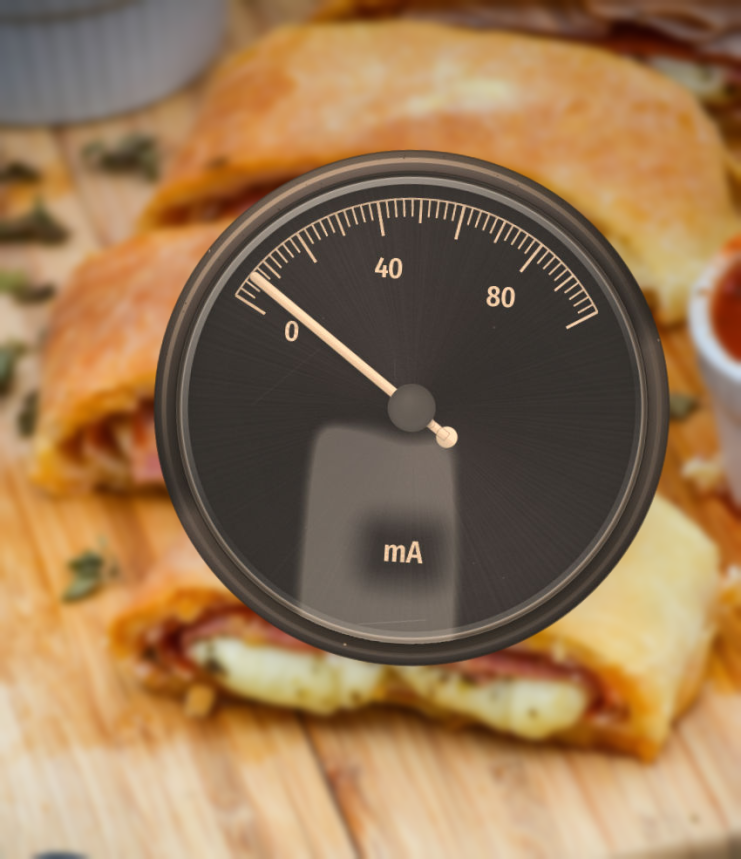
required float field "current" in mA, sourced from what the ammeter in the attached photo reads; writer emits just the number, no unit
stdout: 6
